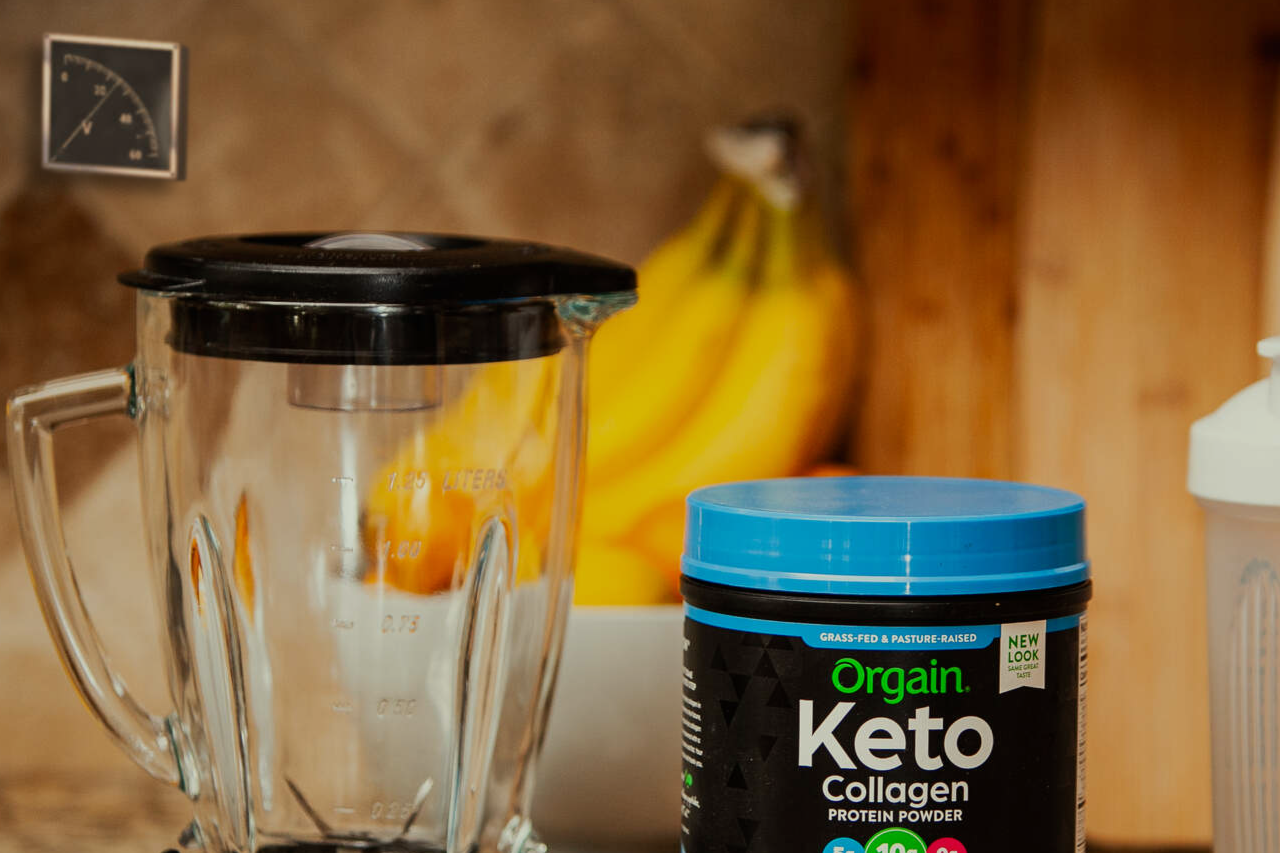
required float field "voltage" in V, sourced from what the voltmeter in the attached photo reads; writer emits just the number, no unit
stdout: 25
